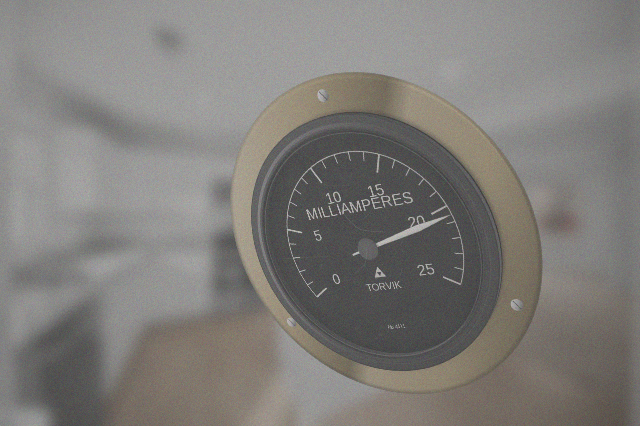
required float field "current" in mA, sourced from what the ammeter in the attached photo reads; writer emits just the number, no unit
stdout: 20.5
